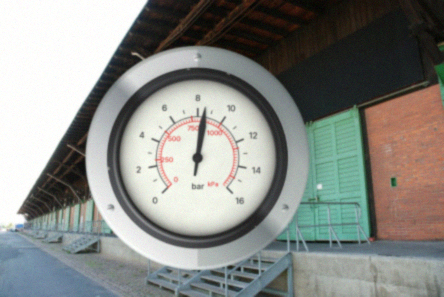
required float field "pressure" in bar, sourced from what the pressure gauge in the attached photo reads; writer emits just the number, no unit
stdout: 8.5
